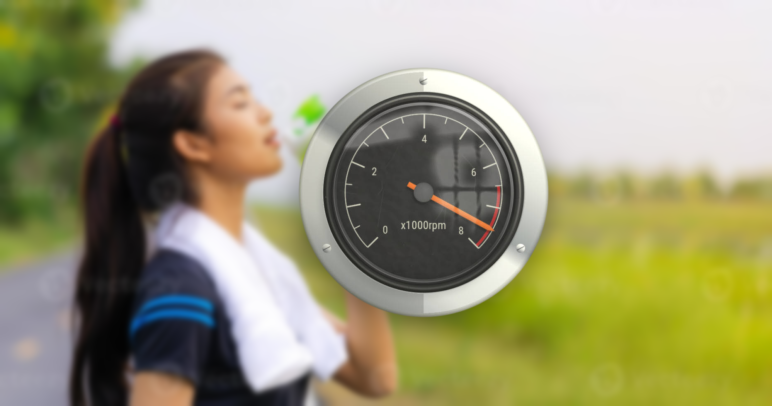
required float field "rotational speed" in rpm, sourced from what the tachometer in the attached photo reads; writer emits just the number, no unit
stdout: 7500
